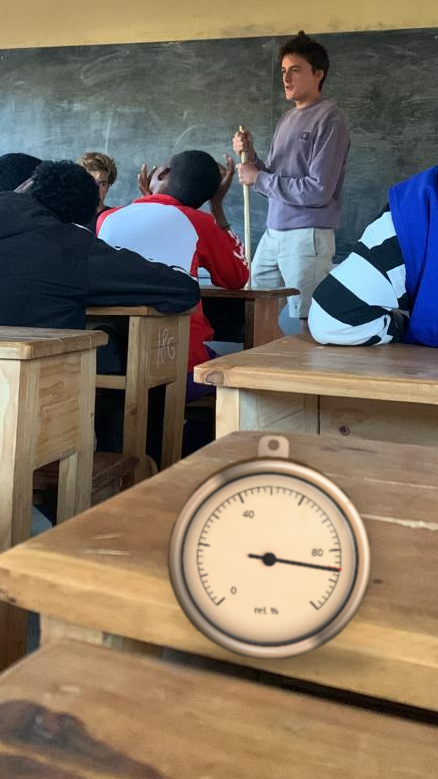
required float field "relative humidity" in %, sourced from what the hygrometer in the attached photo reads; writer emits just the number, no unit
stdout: 86
